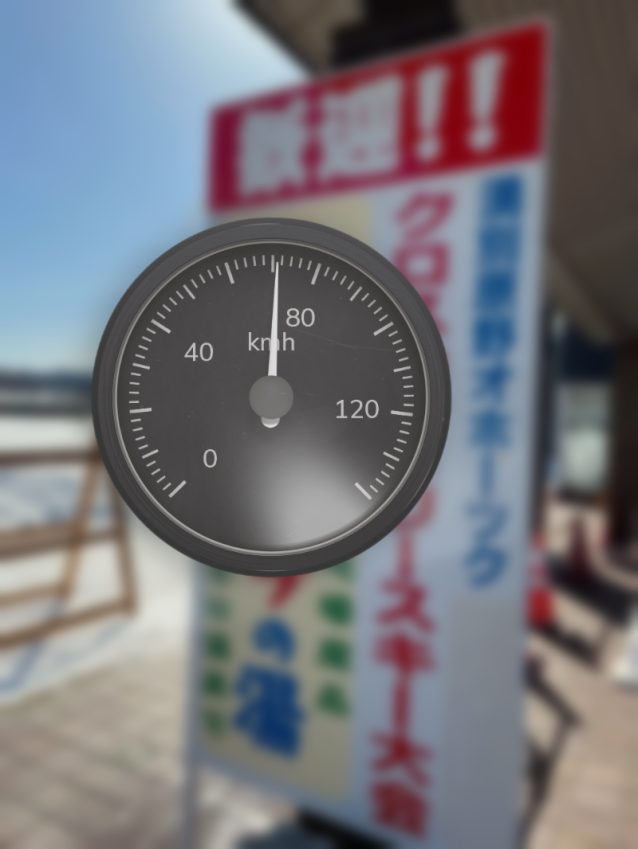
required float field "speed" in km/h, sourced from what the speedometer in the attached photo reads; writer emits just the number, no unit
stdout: 71
